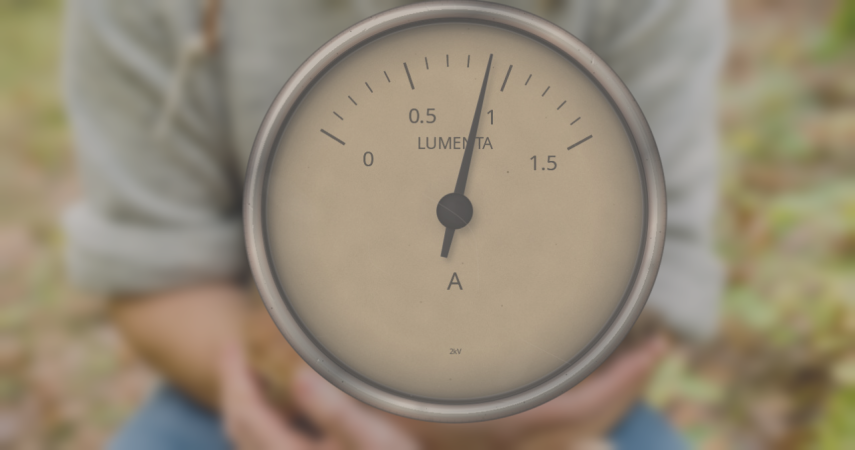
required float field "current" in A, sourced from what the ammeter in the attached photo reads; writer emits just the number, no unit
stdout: 0.9
